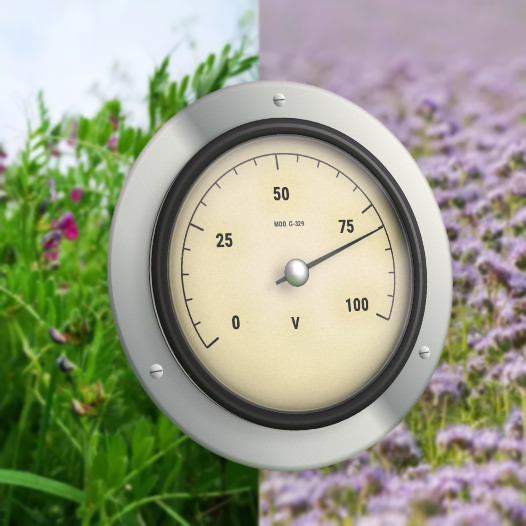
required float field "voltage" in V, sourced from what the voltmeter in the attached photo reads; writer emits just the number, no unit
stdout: 80
